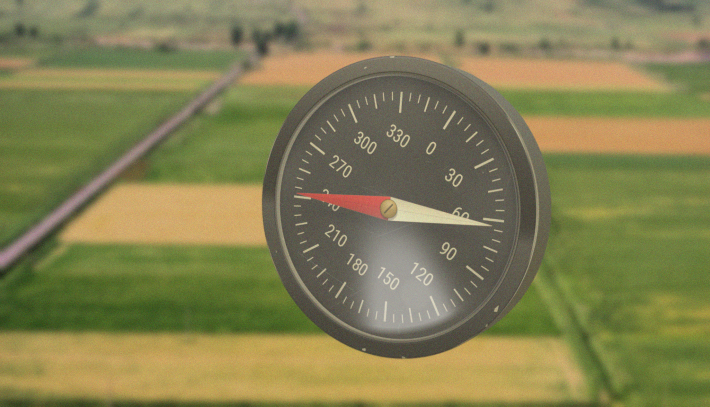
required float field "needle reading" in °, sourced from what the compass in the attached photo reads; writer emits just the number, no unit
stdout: 242.5
